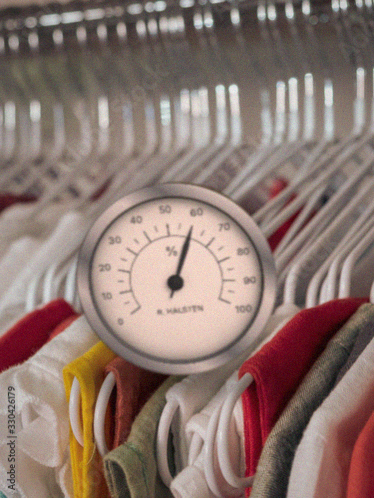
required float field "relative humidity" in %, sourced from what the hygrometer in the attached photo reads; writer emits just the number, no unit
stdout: 60
